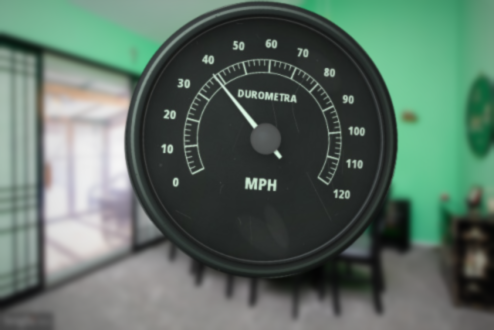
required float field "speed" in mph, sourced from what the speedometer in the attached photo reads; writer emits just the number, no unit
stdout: 38
